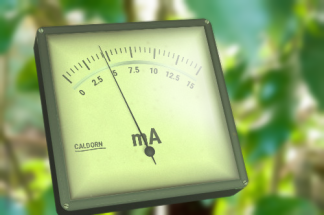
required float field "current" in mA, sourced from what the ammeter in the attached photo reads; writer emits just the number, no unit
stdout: 4.5
